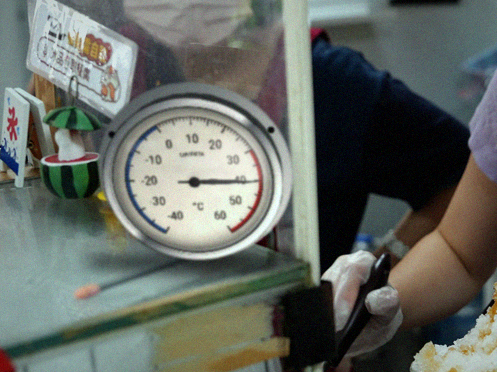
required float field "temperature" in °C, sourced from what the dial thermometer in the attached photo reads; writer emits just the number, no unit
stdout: 40
